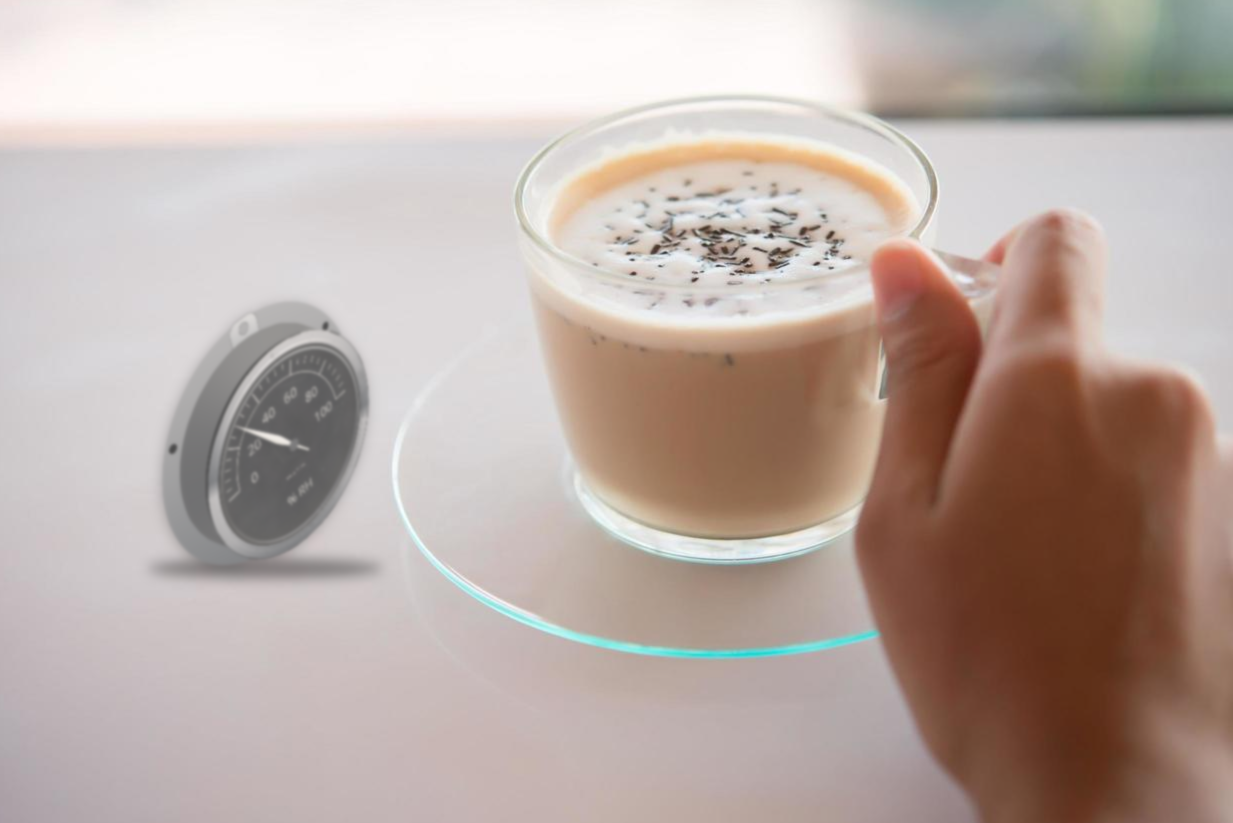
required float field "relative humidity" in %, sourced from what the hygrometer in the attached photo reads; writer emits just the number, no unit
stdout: 28
